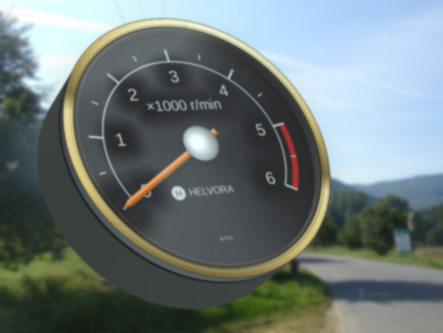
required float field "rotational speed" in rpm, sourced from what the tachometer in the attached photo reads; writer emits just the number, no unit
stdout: 0
